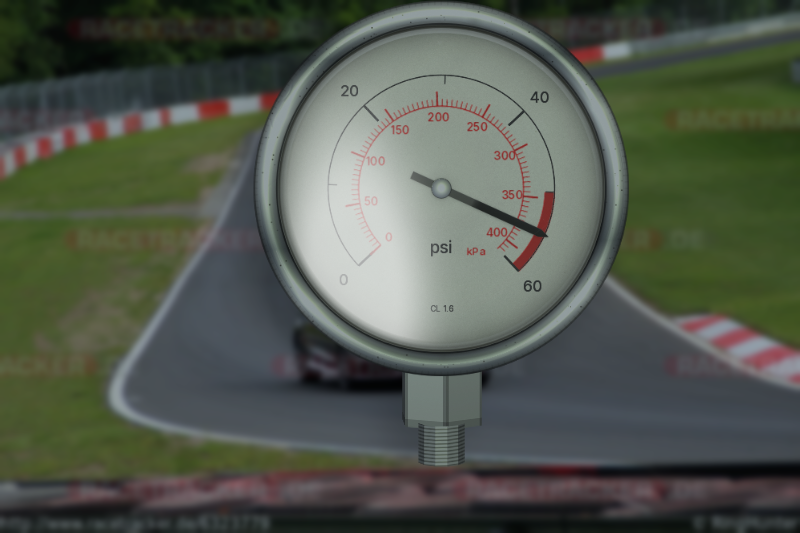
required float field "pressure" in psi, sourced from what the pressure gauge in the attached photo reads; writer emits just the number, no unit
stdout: 55
